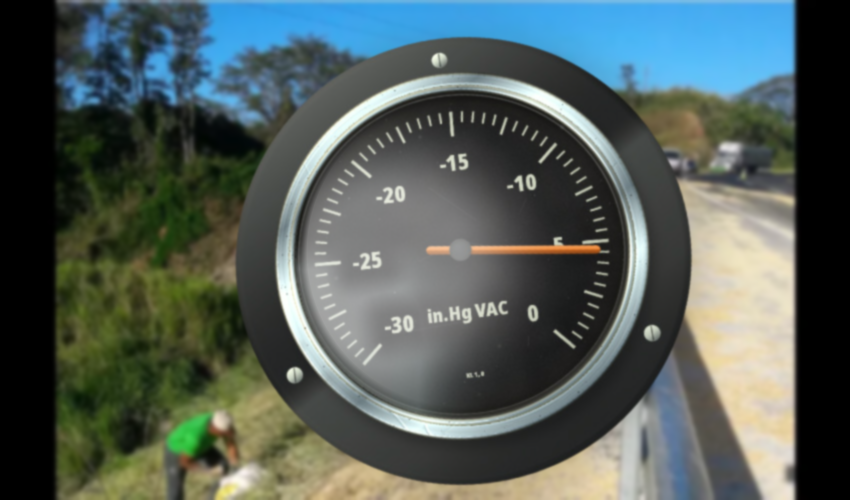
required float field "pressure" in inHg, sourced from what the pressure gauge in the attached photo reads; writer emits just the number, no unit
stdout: -4.5
